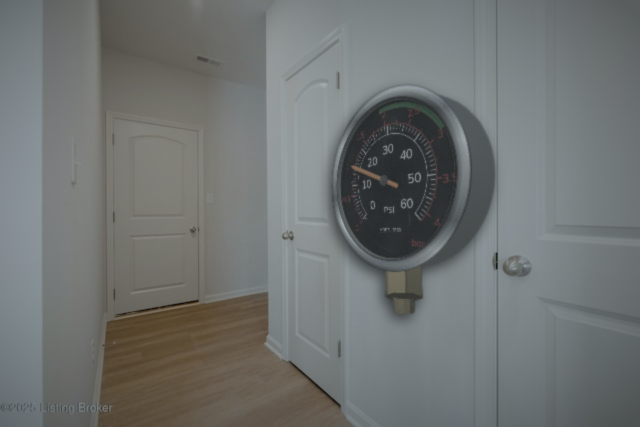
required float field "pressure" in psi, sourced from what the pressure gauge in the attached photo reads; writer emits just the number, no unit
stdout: 15
